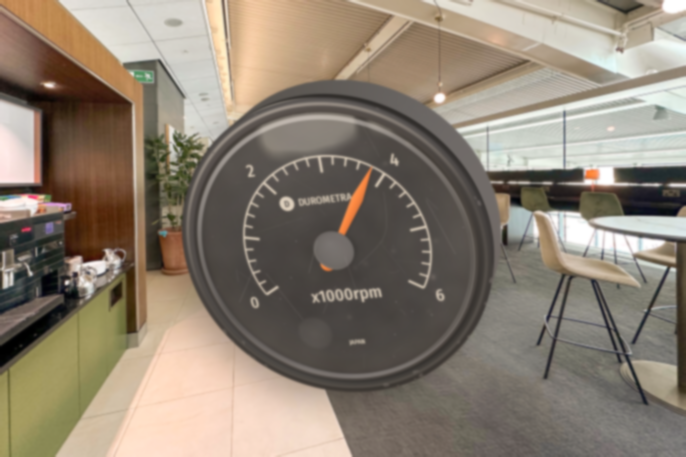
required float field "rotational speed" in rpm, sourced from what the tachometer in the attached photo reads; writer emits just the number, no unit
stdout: 3800
